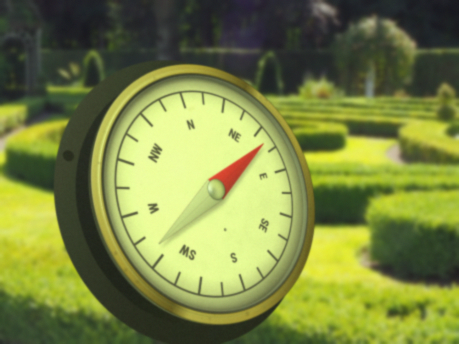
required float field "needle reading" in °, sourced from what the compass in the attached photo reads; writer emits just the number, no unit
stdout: 67.5
